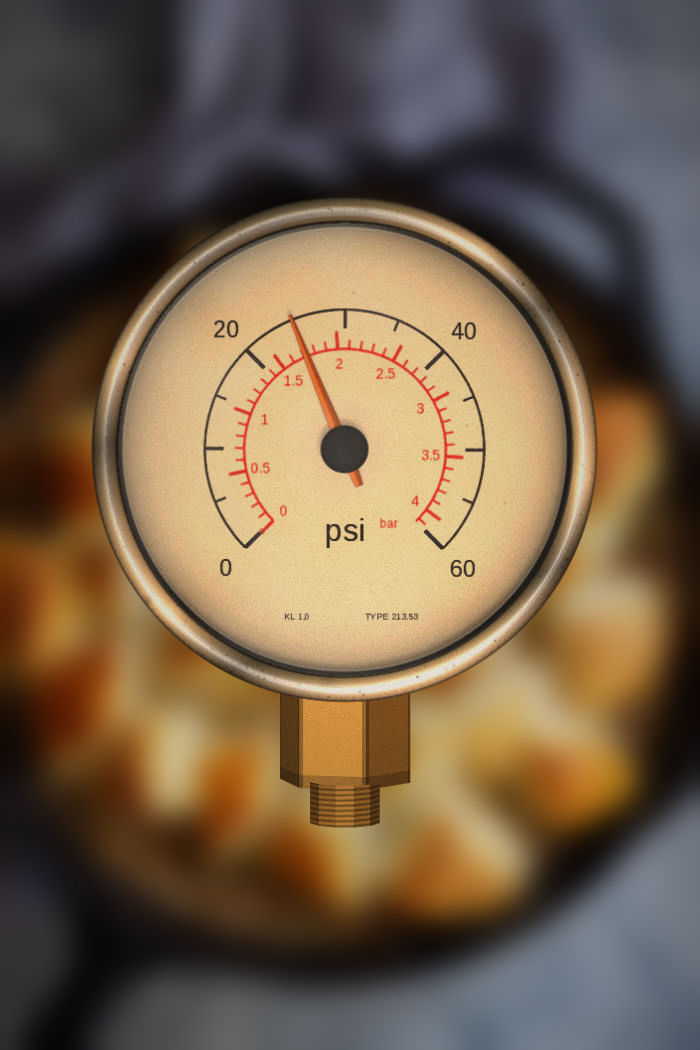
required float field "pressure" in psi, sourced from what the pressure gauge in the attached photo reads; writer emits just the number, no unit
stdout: 25
